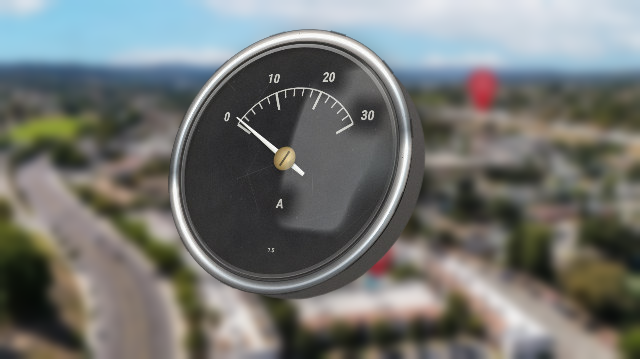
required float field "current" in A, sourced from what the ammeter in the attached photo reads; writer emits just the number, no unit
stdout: 1
